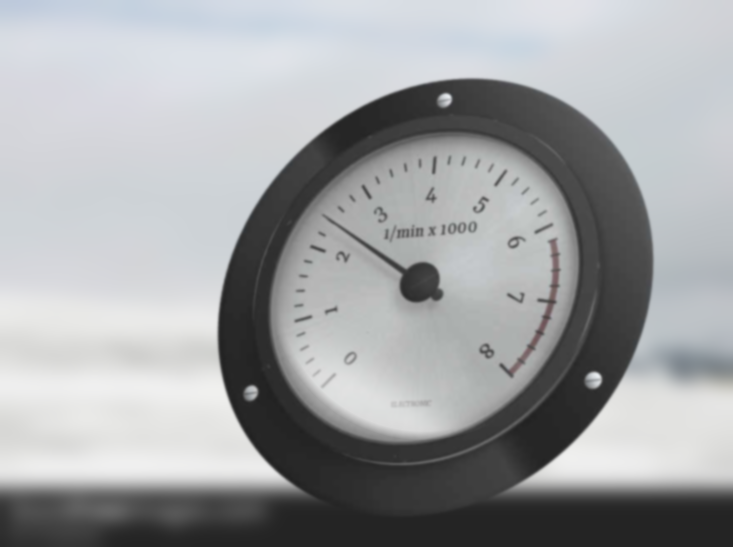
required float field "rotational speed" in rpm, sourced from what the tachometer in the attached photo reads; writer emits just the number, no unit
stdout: 2400
